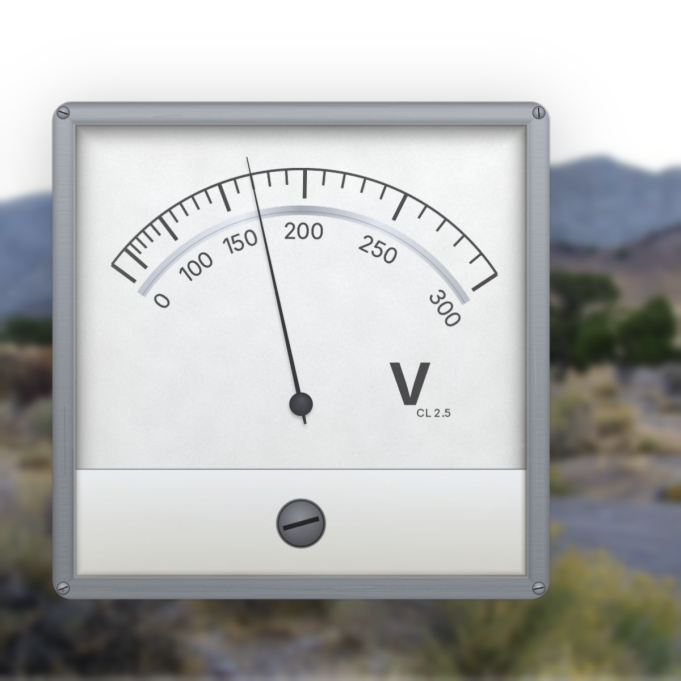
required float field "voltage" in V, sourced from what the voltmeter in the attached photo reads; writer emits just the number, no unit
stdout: 170
